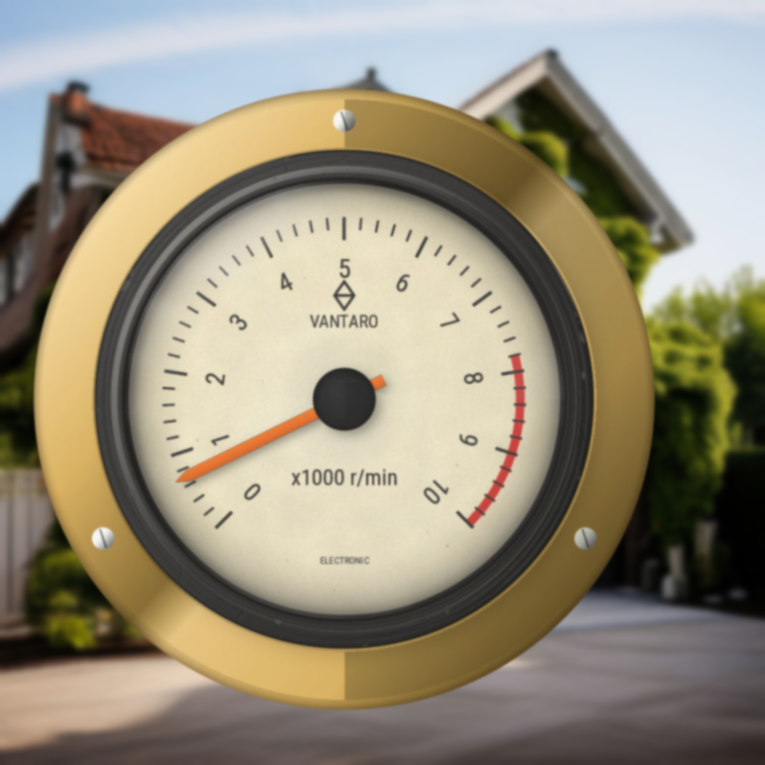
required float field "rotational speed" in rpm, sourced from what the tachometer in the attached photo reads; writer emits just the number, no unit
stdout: 700
